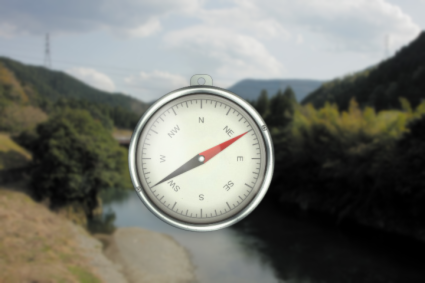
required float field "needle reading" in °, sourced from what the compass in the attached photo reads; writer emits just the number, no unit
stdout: 60
